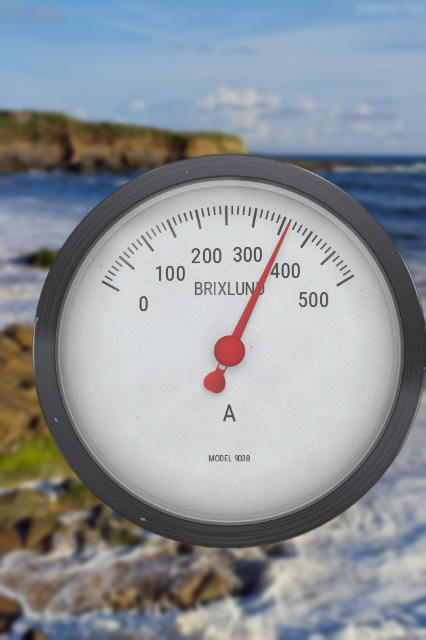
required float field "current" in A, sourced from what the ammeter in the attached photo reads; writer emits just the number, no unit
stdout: 360
